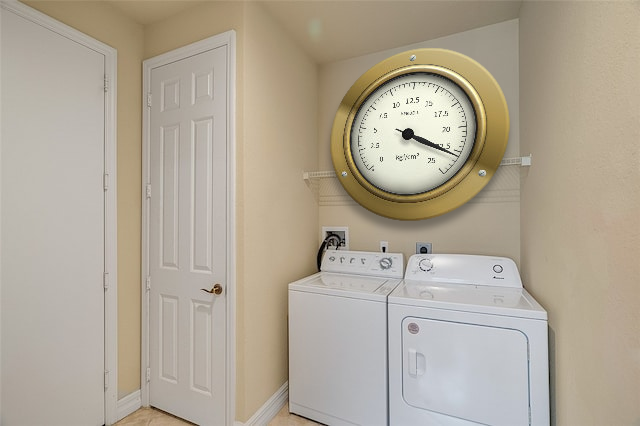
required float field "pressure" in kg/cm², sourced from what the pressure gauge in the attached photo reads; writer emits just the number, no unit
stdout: 23
